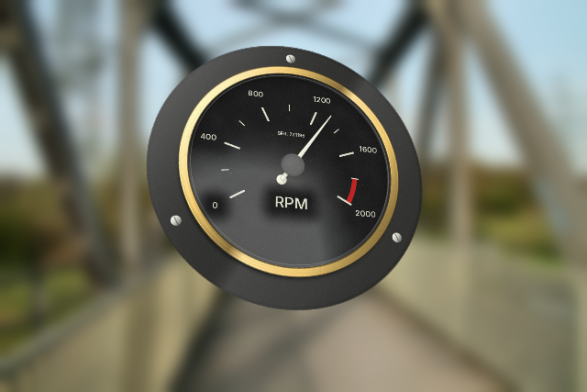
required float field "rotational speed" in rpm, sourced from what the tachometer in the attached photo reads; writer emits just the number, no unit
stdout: 1300
